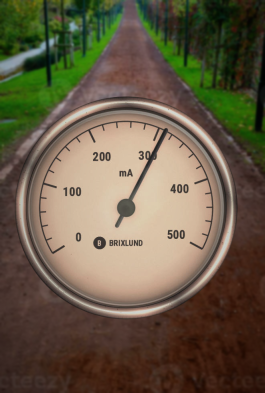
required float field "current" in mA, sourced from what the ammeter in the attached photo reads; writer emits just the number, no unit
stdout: 310
